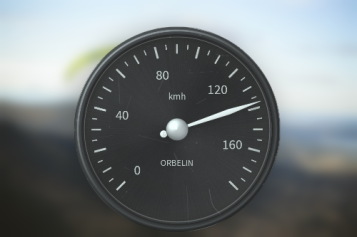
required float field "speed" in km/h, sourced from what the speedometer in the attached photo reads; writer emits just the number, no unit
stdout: 137.5
